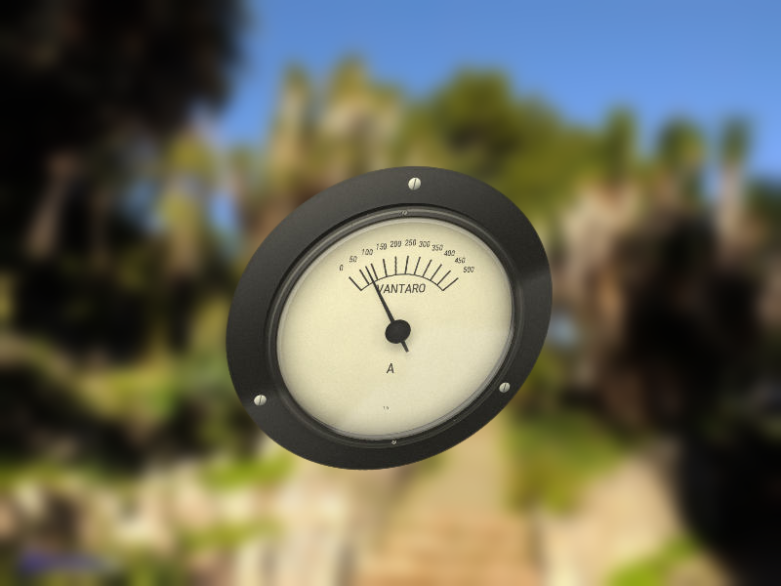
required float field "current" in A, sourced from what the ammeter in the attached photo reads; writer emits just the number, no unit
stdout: 75
